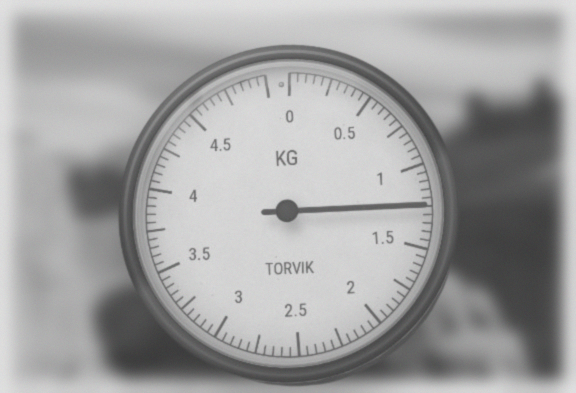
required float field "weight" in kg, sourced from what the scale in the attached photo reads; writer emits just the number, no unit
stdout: 1.25
